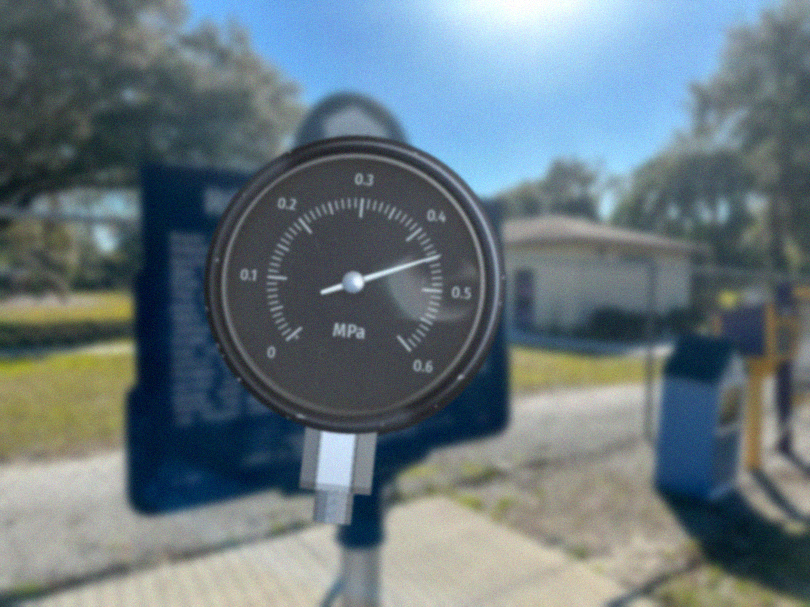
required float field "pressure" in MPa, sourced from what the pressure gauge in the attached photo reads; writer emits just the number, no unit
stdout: 0.45
